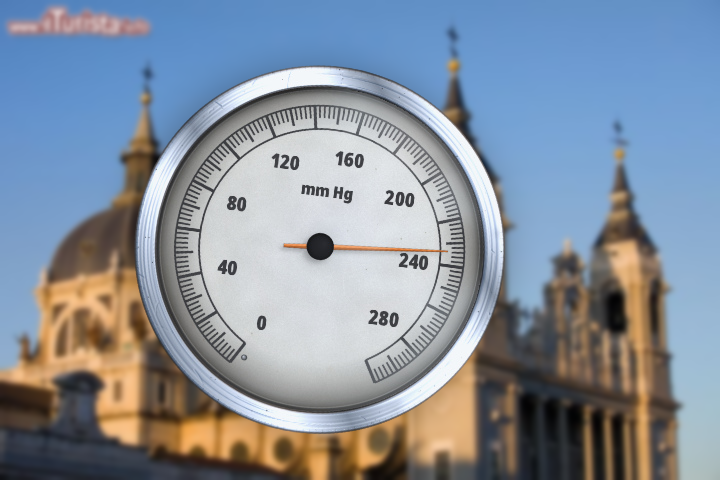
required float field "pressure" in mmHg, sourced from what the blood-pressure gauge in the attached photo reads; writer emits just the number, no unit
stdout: 234
